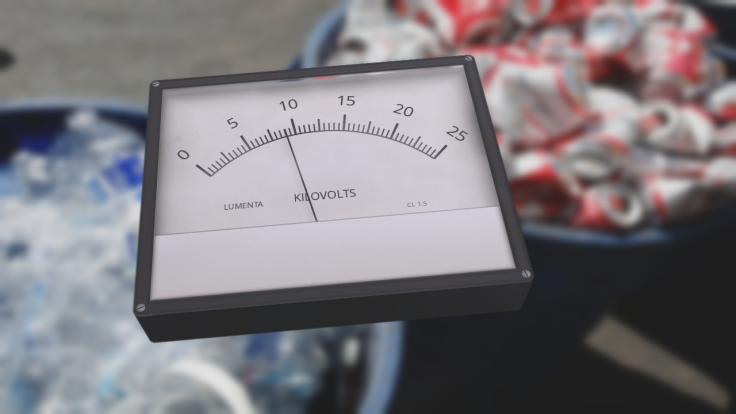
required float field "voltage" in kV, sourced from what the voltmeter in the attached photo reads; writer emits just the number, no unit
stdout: 9
